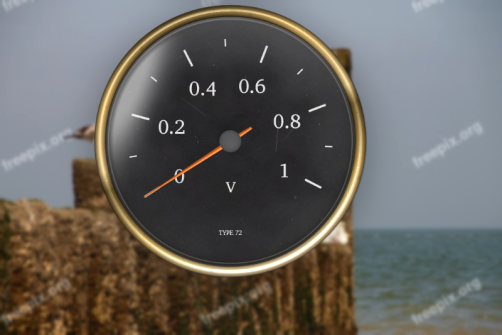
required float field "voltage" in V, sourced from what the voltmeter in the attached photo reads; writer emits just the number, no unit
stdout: 0
